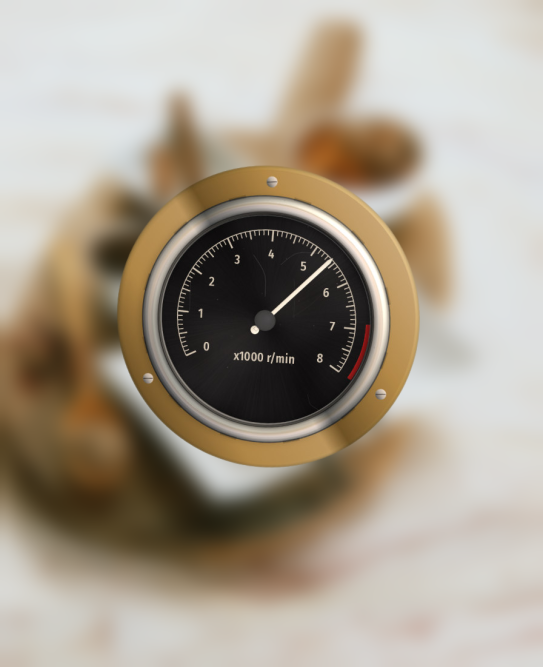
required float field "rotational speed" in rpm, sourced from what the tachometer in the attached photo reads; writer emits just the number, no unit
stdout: 5400
